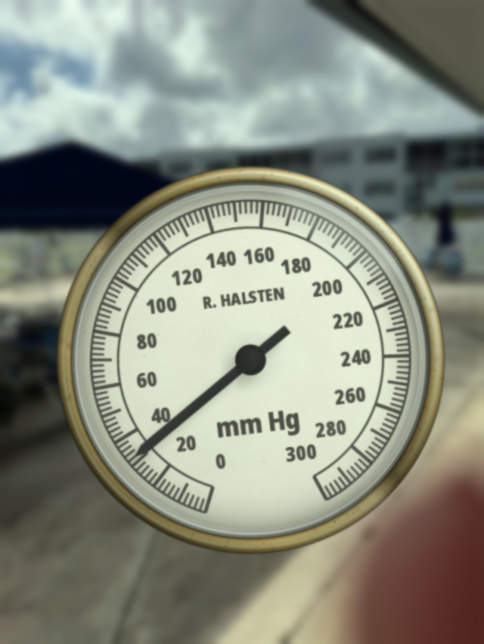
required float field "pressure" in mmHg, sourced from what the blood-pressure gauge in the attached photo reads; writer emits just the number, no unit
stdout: 32
